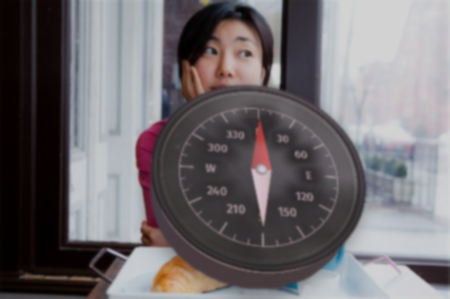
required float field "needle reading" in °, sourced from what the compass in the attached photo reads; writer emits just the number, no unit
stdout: 0
